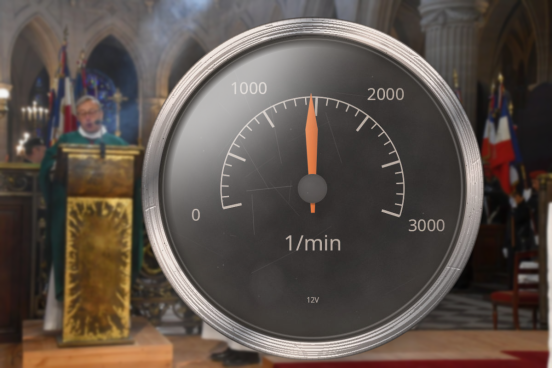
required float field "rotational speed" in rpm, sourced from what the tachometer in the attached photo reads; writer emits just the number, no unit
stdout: 1450
